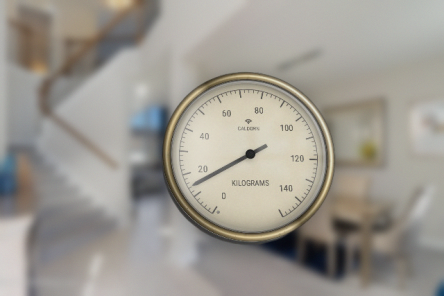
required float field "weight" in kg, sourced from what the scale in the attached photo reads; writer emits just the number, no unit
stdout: 14
